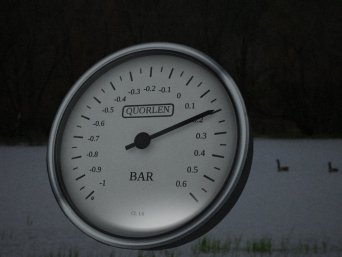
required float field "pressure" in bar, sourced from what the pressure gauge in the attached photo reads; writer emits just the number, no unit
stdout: 0.2
